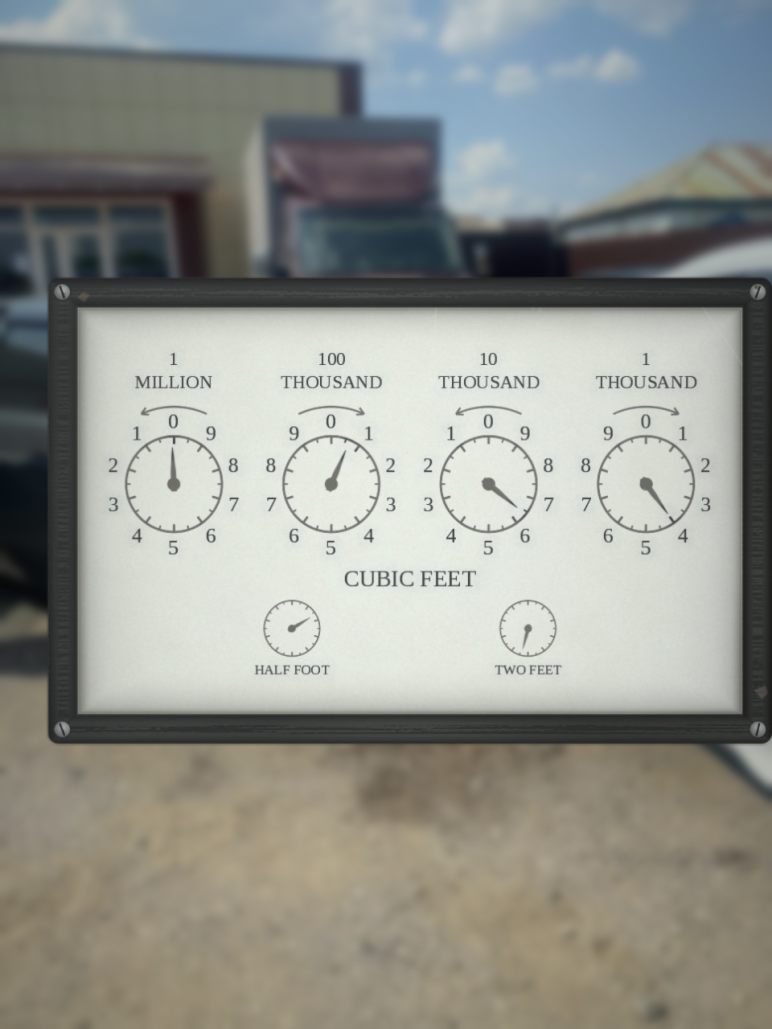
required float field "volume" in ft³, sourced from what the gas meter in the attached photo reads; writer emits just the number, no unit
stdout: 6400
